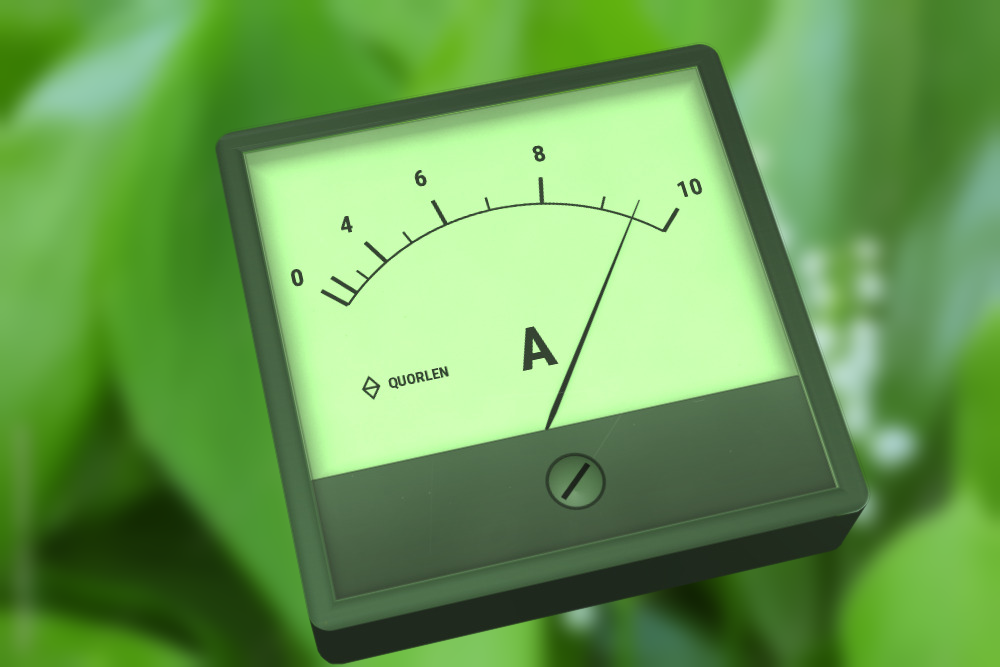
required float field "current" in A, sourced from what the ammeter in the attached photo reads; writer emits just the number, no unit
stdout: 9.5
